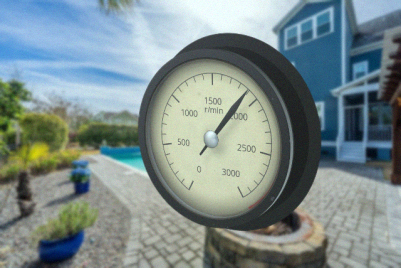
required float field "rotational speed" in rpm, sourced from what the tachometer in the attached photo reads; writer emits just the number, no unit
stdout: 1900
